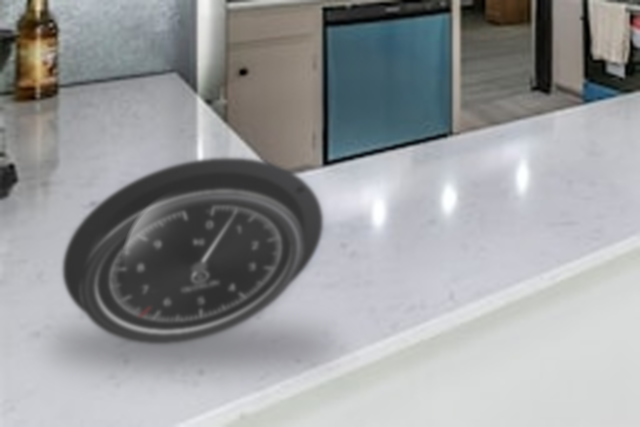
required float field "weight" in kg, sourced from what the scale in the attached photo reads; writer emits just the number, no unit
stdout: 0.5
